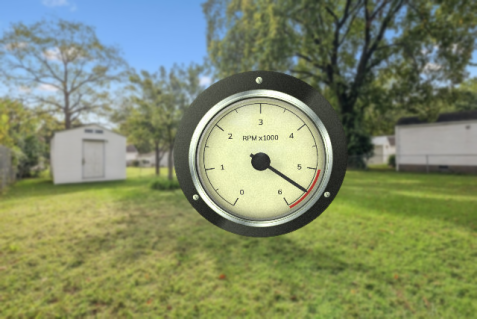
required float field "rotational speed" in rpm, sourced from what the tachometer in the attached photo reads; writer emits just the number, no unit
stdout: 5500
